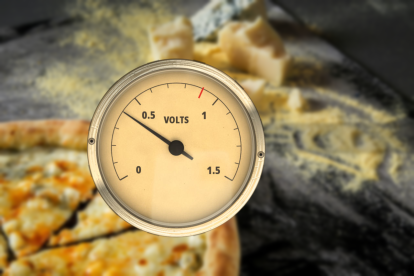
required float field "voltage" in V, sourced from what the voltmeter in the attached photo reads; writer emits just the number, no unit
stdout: 0.4
